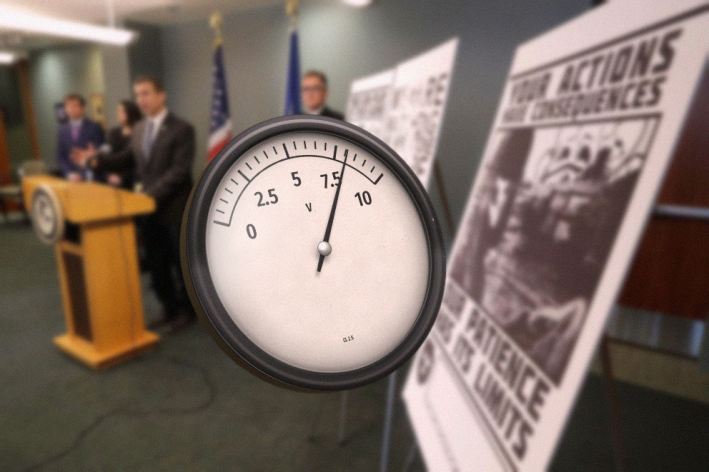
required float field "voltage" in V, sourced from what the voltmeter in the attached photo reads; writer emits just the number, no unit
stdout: 8
